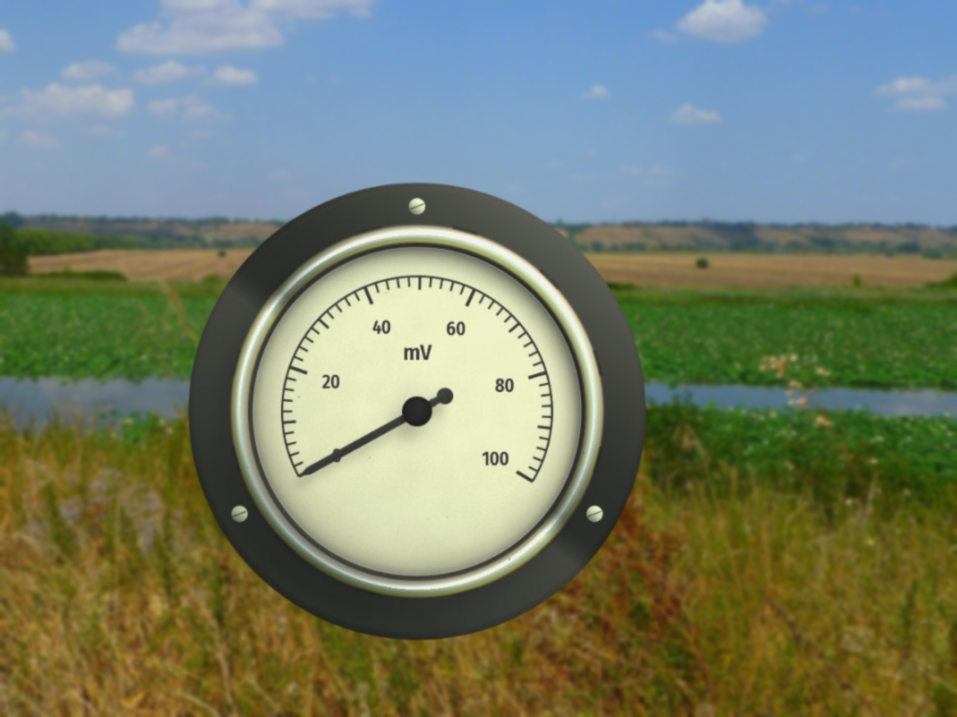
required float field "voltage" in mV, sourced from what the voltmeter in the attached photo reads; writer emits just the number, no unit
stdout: 0
